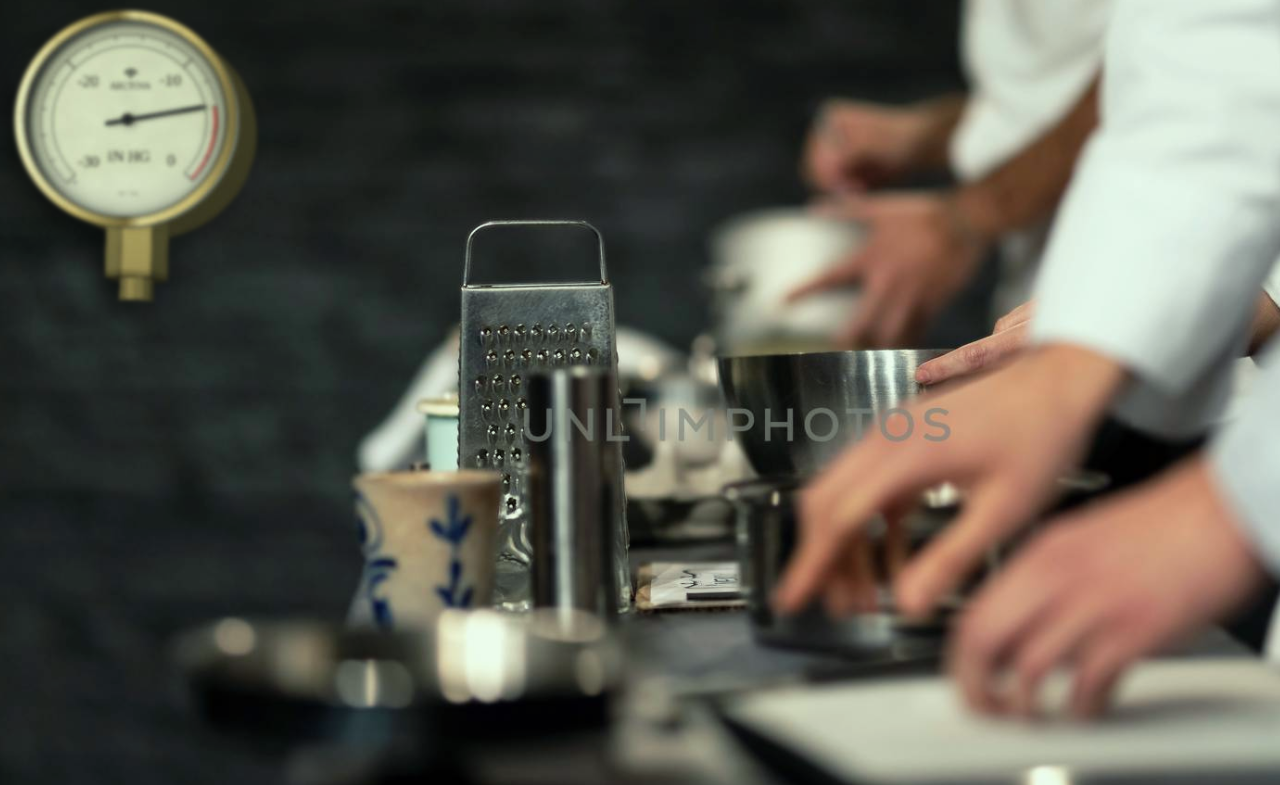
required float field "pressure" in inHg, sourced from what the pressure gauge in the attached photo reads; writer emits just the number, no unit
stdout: -6
